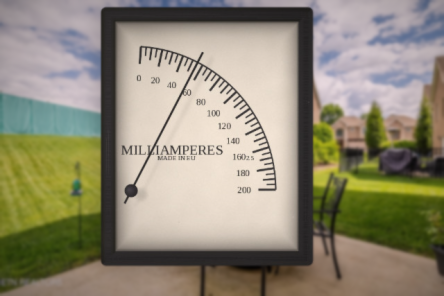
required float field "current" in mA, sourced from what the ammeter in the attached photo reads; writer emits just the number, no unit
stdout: 55
